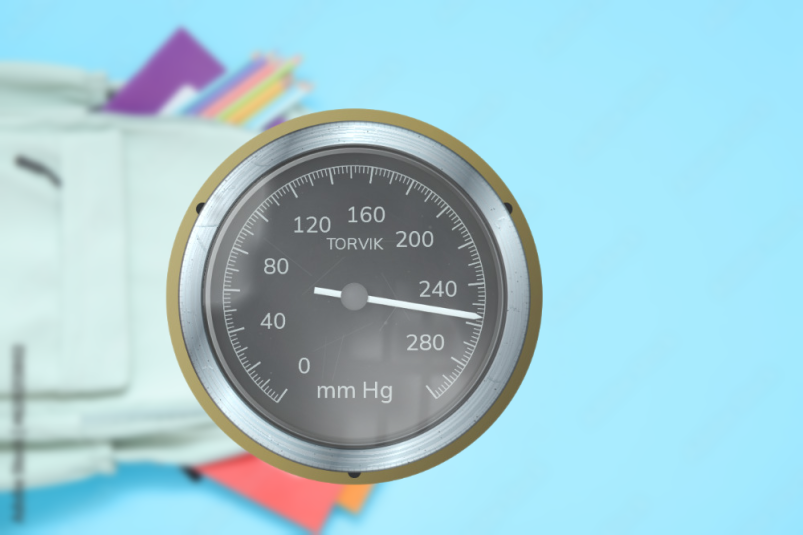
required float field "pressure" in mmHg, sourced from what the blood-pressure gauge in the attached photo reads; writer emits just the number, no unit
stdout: 256
